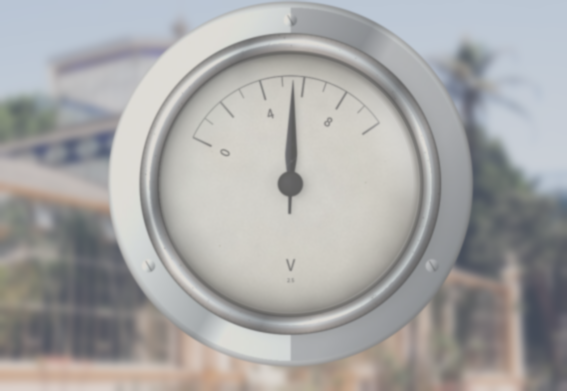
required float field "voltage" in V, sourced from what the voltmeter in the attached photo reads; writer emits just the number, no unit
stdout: 5.5
